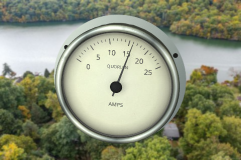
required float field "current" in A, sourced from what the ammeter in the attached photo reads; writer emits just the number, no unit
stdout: 16
